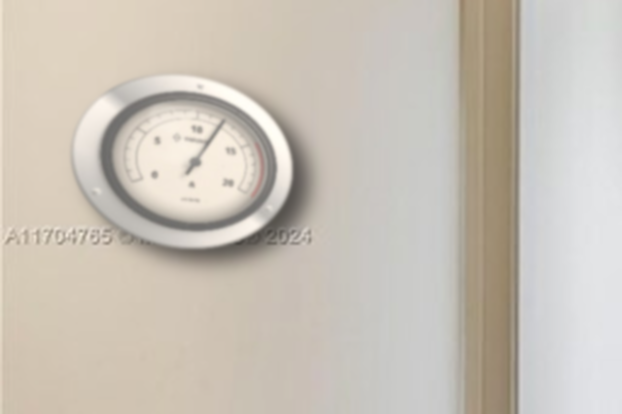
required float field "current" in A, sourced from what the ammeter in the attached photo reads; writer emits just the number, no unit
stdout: 12
